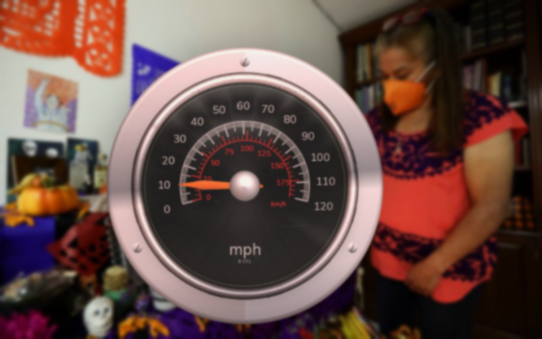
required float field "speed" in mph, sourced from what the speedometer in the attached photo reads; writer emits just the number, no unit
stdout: 10
